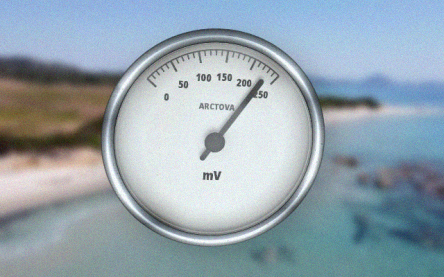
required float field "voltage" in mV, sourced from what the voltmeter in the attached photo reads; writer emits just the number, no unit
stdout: 230
